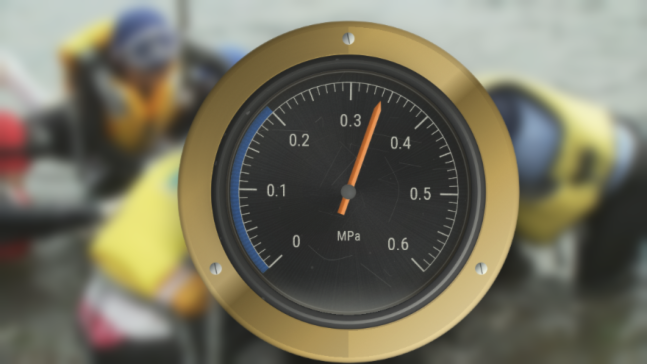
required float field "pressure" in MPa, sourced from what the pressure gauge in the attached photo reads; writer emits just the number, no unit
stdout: 0.34
